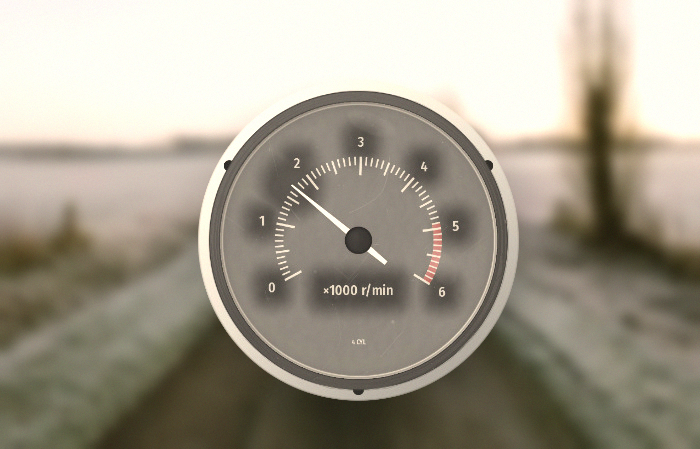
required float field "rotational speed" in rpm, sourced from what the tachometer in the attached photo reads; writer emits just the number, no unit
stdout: 1700
